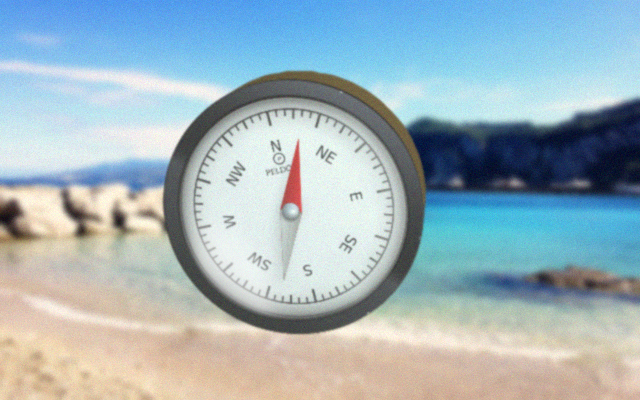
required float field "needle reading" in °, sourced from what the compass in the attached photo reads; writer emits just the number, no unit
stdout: 20
